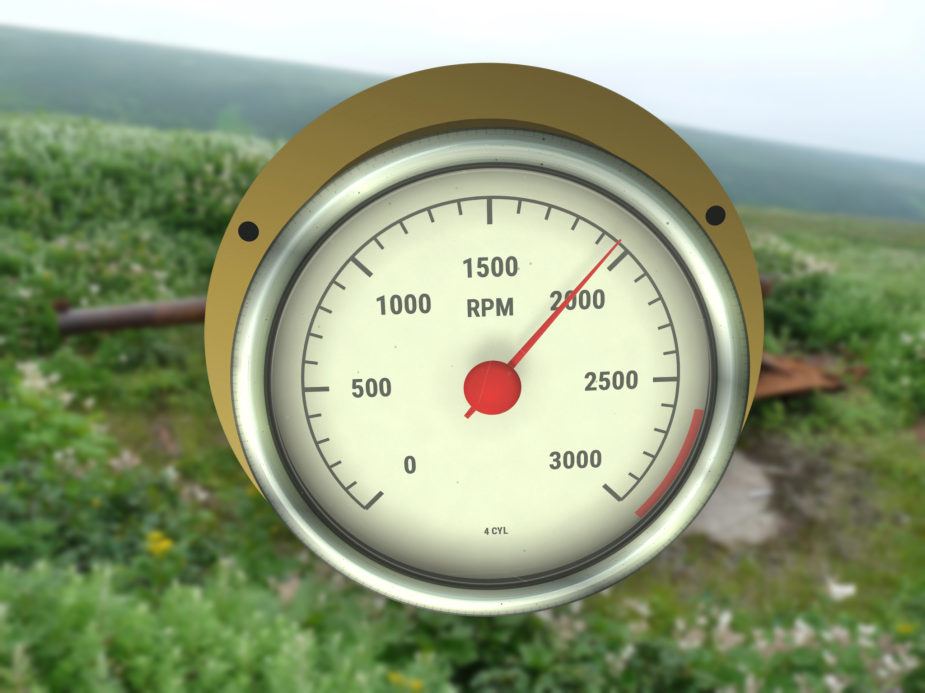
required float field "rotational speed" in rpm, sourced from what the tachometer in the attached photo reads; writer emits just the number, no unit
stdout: 1950
